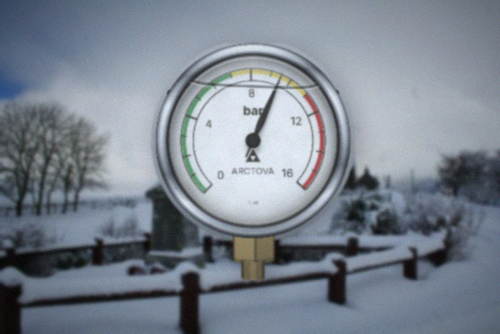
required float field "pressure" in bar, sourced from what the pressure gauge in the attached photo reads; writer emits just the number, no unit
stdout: 9.5
